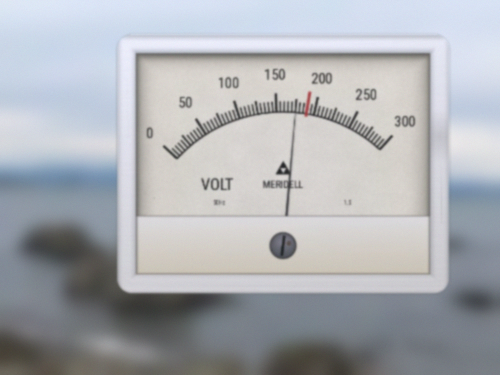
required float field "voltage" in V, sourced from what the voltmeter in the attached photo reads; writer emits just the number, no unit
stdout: 175
